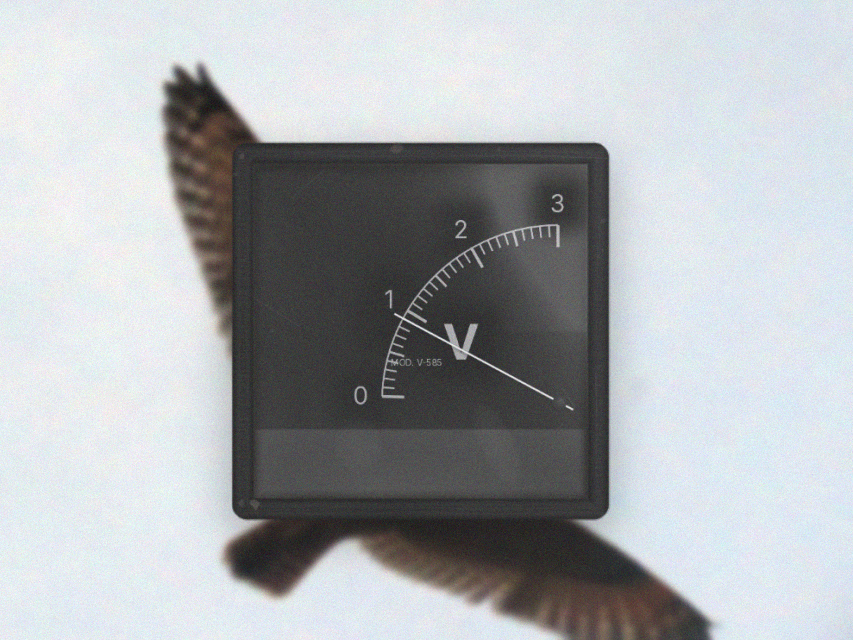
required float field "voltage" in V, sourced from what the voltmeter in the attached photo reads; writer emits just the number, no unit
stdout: 0.9
